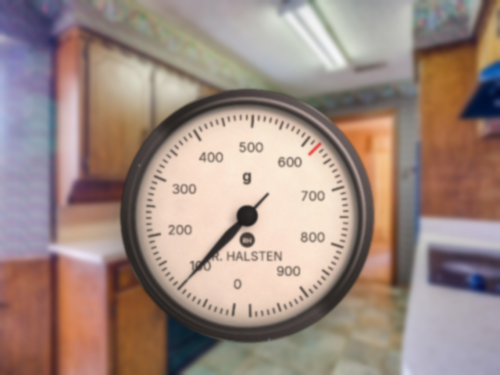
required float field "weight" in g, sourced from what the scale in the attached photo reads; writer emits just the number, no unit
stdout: 100
